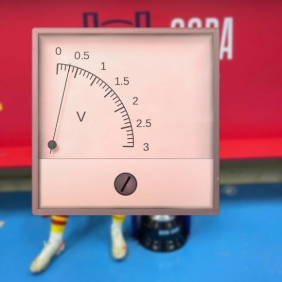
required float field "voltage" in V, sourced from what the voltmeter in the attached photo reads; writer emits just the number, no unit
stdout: 0.3
